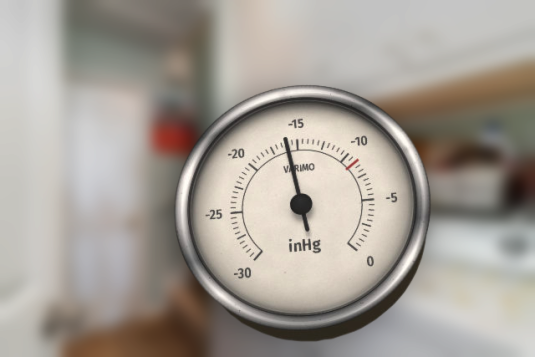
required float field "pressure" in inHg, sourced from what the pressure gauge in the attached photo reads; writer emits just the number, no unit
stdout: -16
